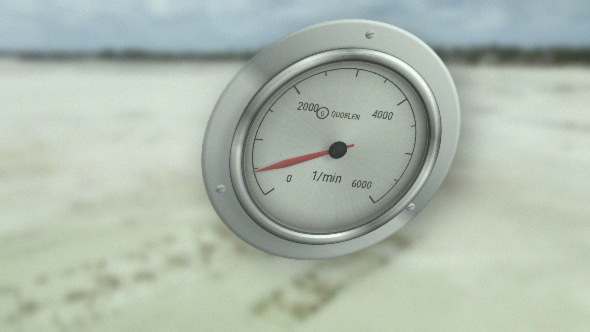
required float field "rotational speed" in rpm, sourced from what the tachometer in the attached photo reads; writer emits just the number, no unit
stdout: 500
